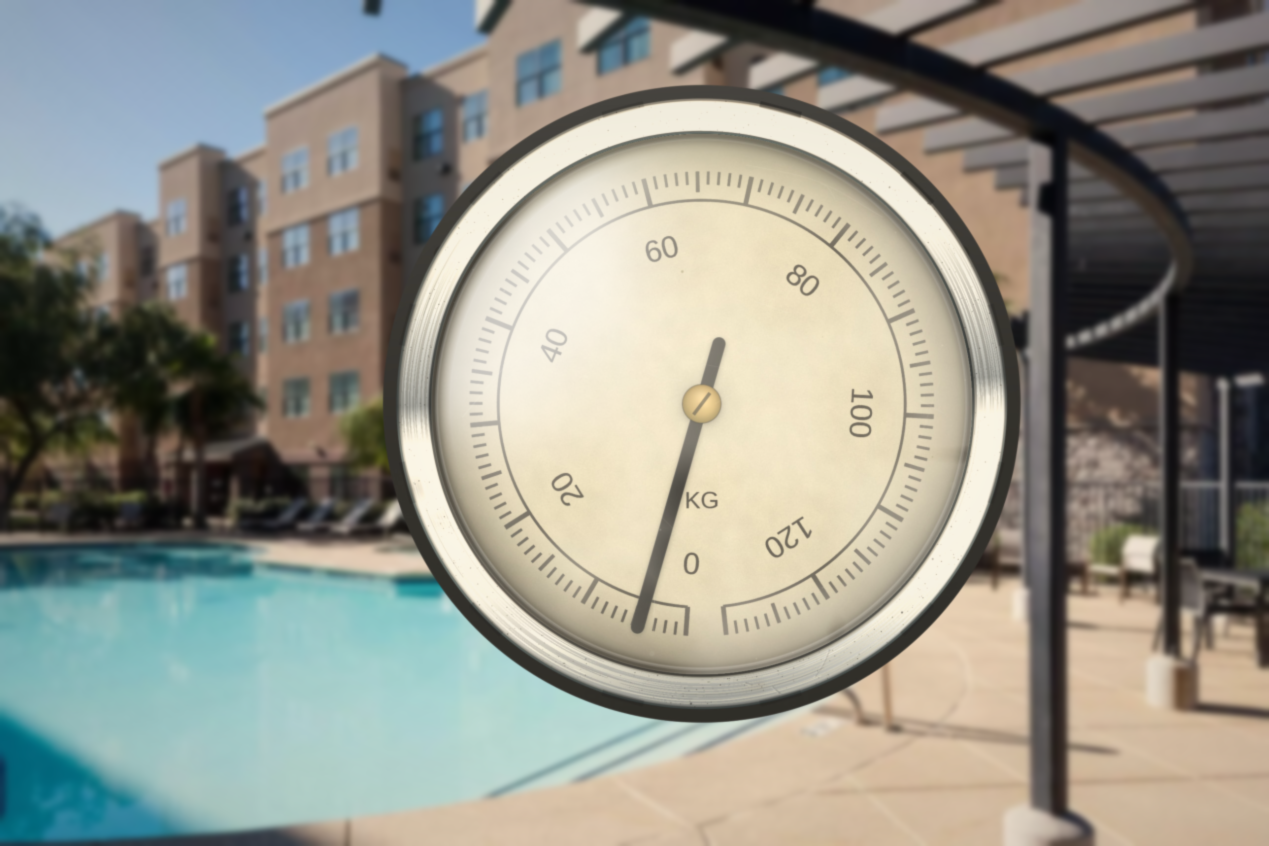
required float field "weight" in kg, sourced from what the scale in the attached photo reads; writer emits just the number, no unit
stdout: 4.5
